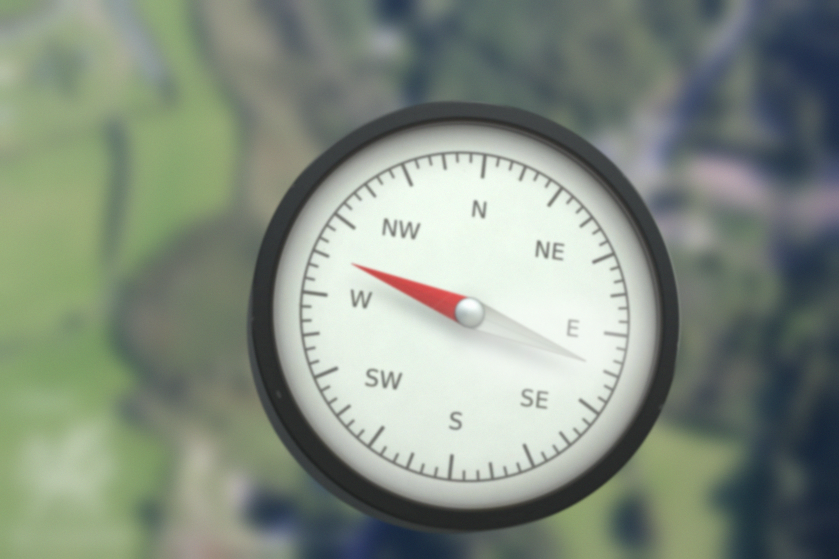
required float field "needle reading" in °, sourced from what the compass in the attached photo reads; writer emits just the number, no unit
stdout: 285
